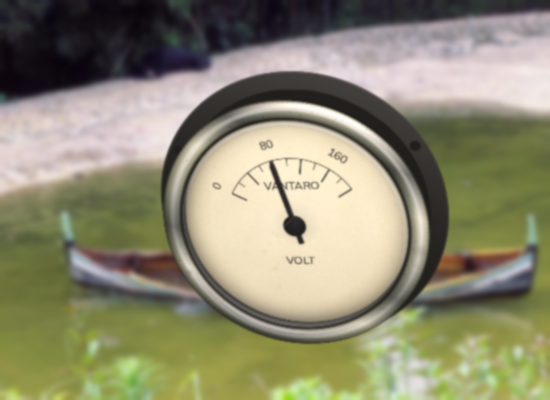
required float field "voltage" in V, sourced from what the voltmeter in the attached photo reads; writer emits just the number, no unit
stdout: 80
